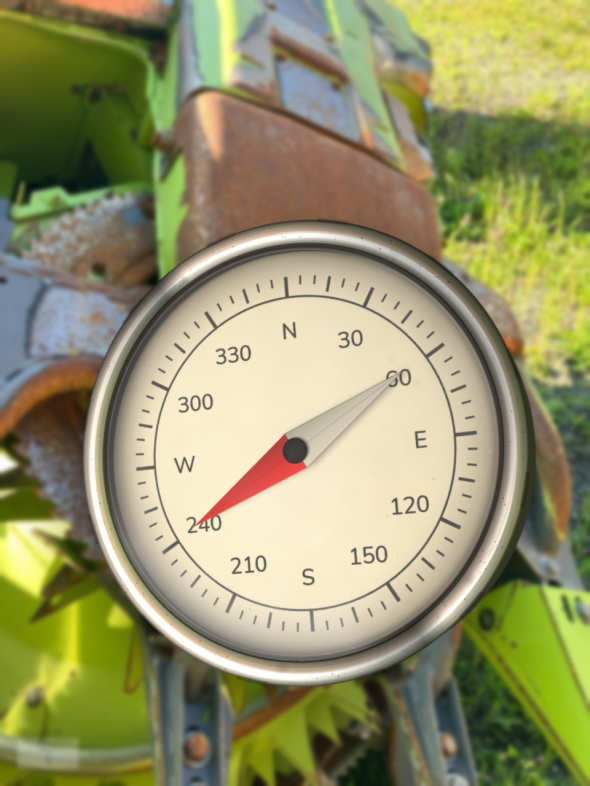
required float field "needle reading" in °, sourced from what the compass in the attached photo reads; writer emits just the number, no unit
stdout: 240
